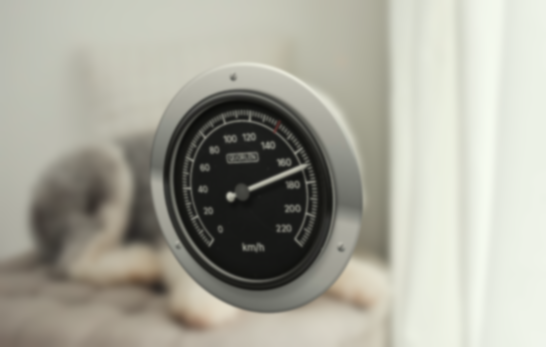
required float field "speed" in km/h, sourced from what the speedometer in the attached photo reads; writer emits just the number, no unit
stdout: 170
